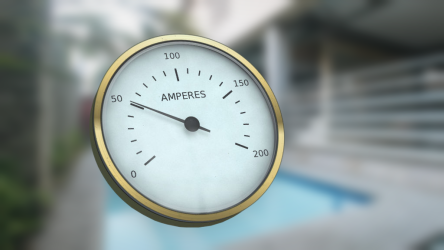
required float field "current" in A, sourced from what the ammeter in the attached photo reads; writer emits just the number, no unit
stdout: 50
